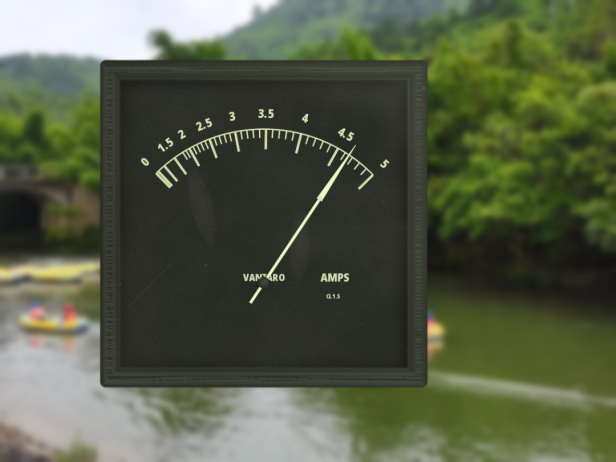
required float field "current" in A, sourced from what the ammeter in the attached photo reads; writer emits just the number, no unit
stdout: 4.65
